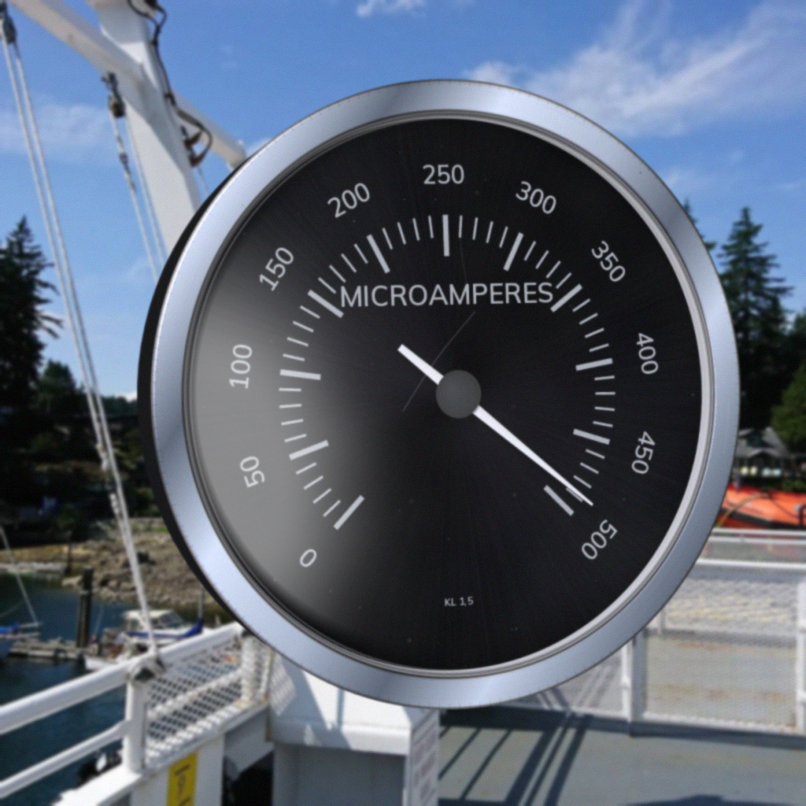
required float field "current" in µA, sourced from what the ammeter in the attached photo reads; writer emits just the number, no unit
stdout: 490
